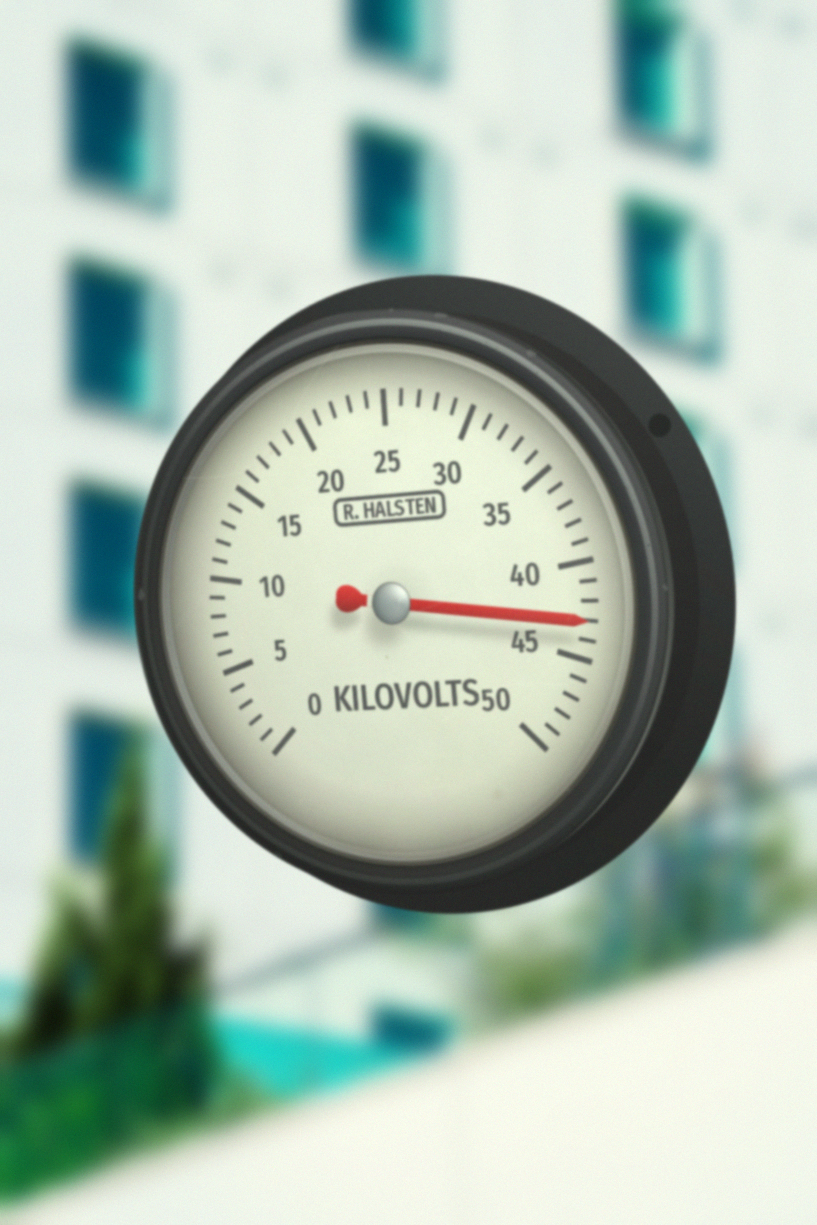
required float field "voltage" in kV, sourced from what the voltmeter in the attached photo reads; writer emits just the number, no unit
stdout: 43
